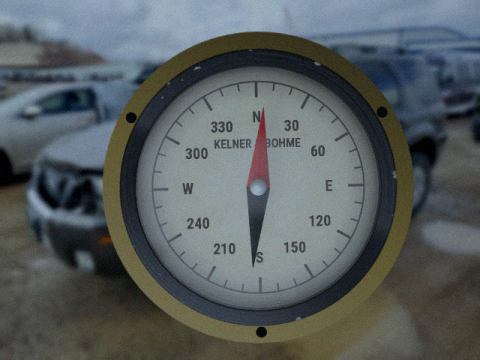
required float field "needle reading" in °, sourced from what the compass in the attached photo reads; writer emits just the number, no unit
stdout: 5
